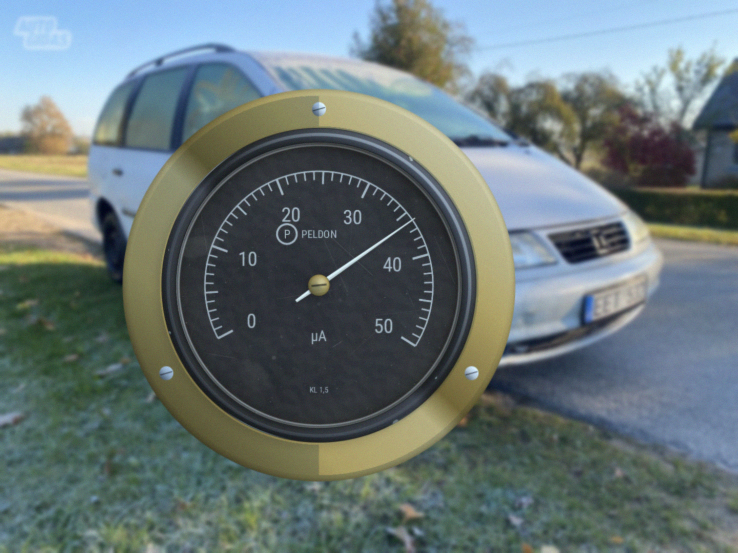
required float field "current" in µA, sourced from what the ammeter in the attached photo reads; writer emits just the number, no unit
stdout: 36
